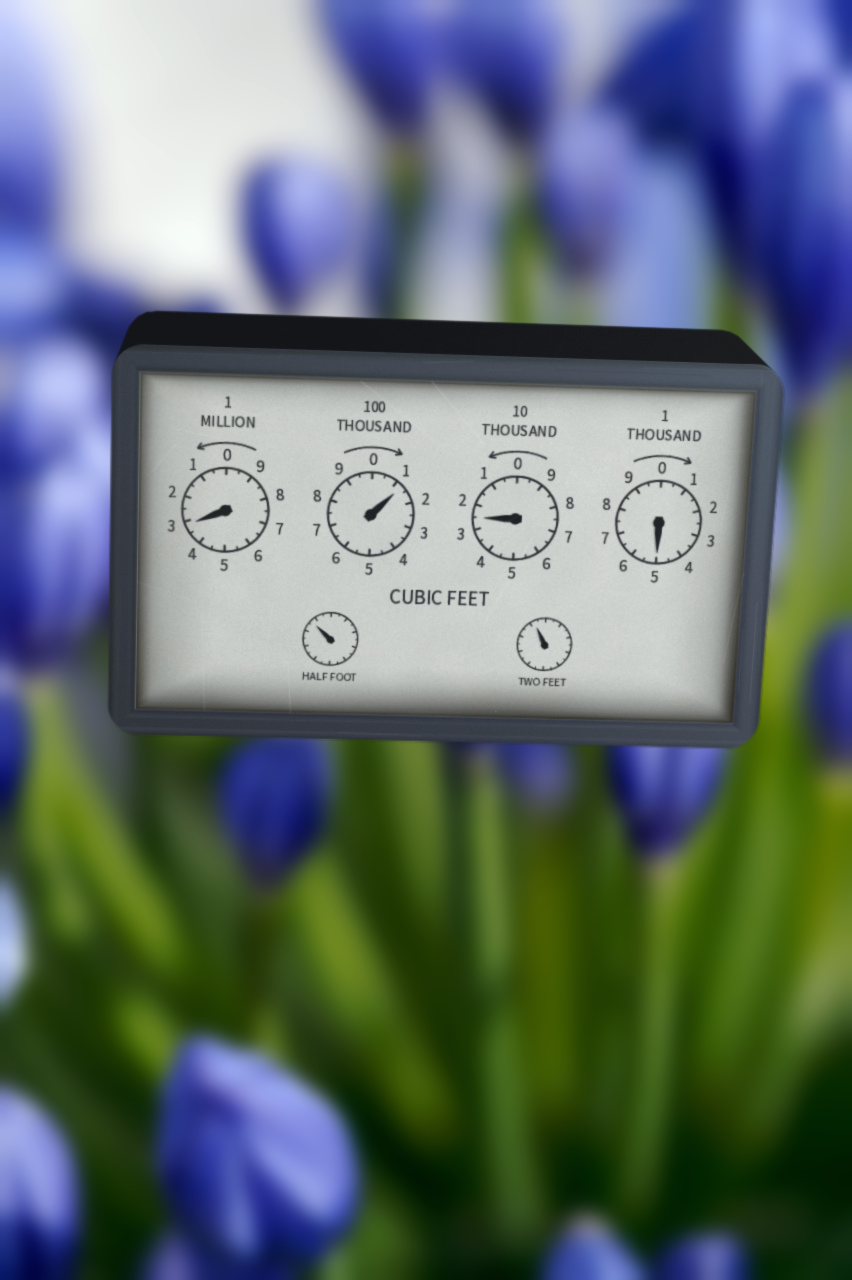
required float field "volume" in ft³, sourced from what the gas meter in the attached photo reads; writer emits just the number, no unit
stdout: 312500
